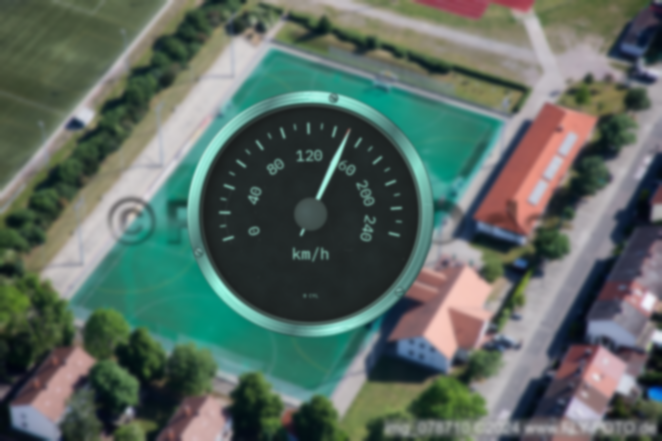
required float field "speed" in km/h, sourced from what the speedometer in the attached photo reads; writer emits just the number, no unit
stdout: 150
